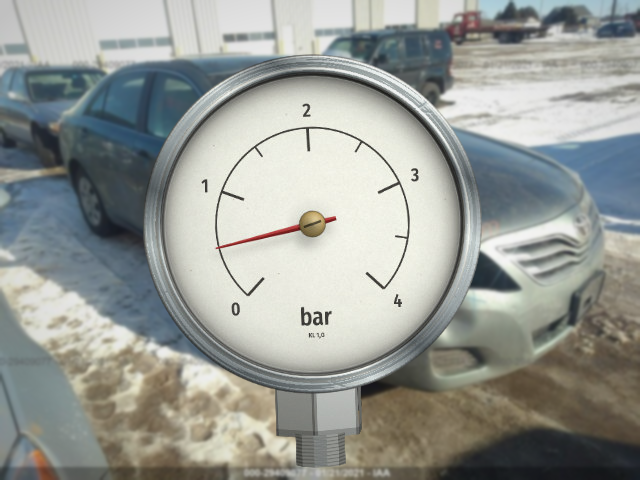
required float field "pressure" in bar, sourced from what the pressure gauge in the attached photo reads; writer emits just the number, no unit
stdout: 0.5
